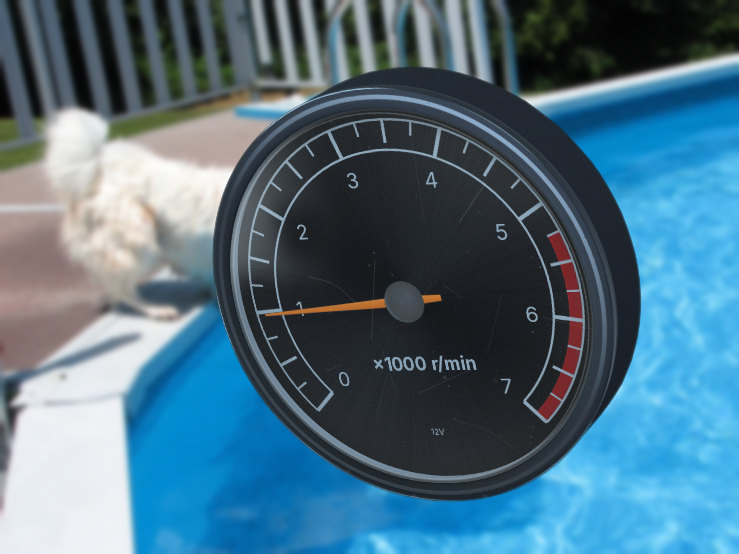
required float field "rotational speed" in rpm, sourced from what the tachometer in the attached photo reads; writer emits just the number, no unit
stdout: 1000
